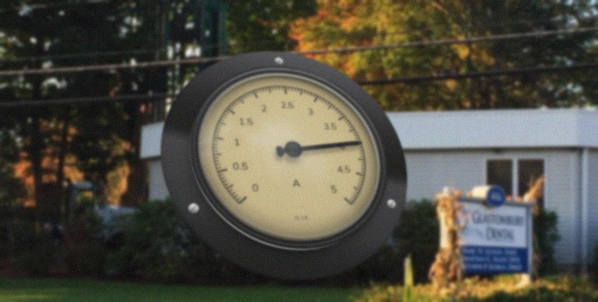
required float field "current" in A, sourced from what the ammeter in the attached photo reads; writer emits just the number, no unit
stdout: 4
